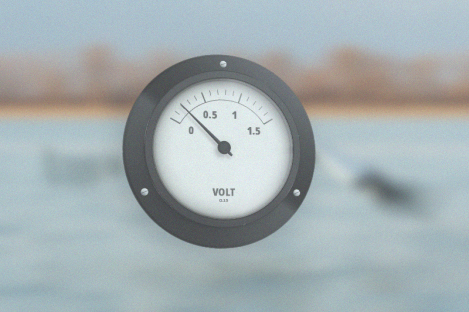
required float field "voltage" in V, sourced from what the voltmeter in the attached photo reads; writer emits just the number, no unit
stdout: 0.2
